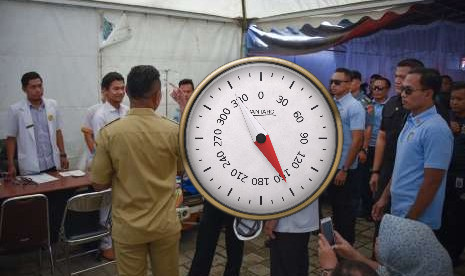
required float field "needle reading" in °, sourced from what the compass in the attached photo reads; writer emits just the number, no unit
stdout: 150
